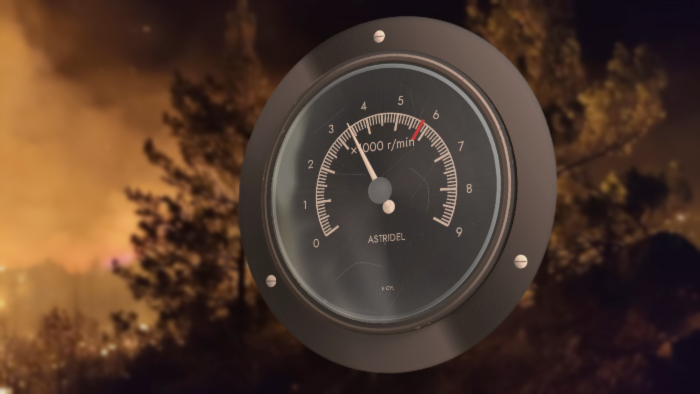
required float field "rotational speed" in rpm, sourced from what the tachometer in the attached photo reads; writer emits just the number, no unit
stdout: 3500
